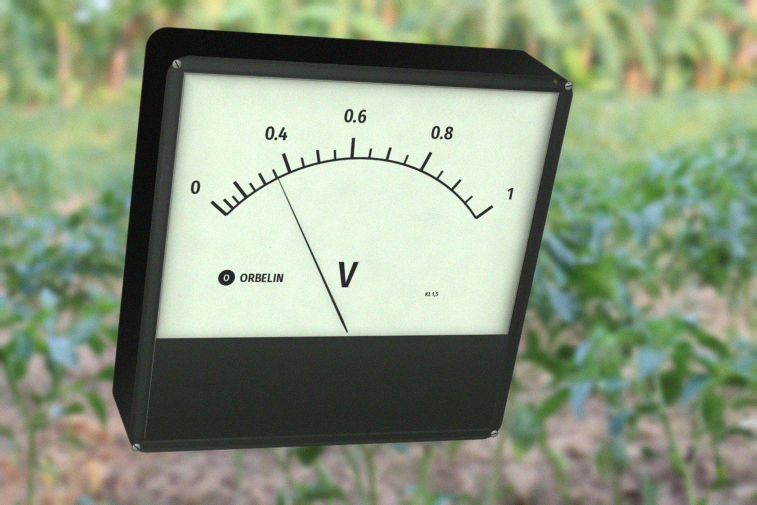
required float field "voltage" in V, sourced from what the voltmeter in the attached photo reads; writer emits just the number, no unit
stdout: 0.35
